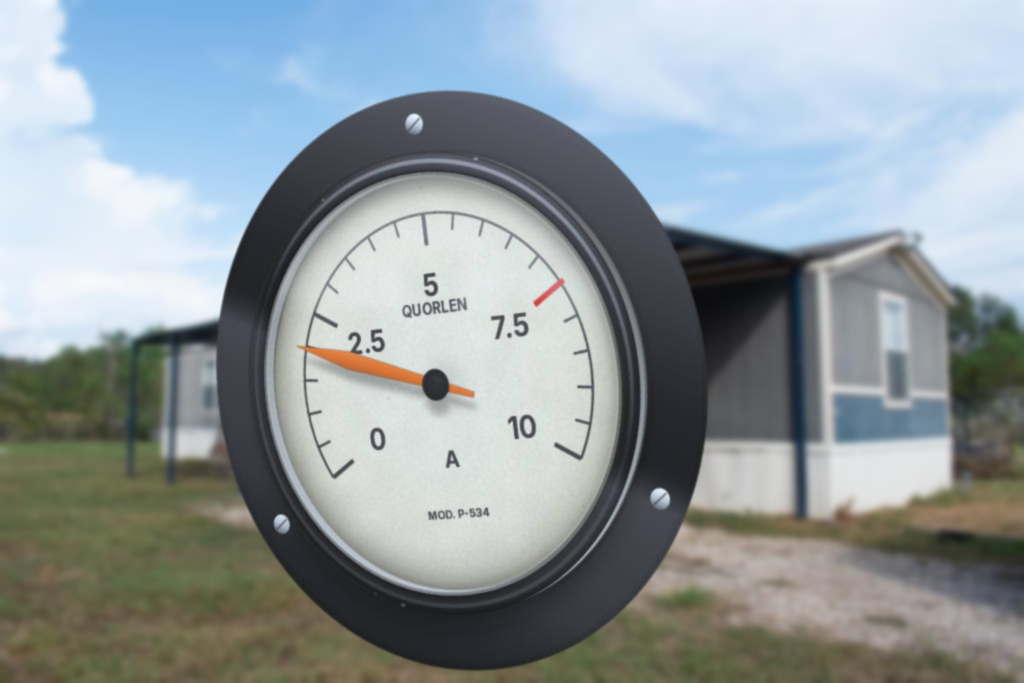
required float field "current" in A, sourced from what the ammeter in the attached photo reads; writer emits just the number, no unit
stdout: 2
